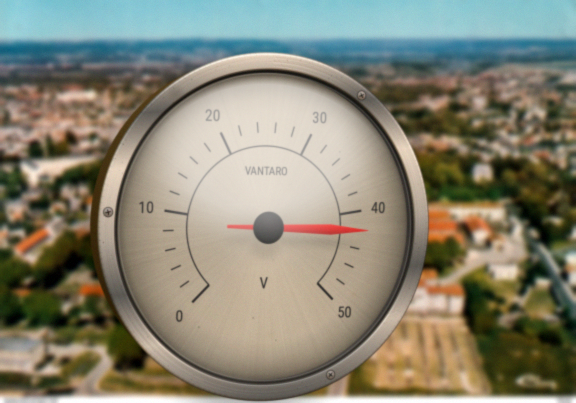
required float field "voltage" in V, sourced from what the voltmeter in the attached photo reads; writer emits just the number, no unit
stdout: 42
